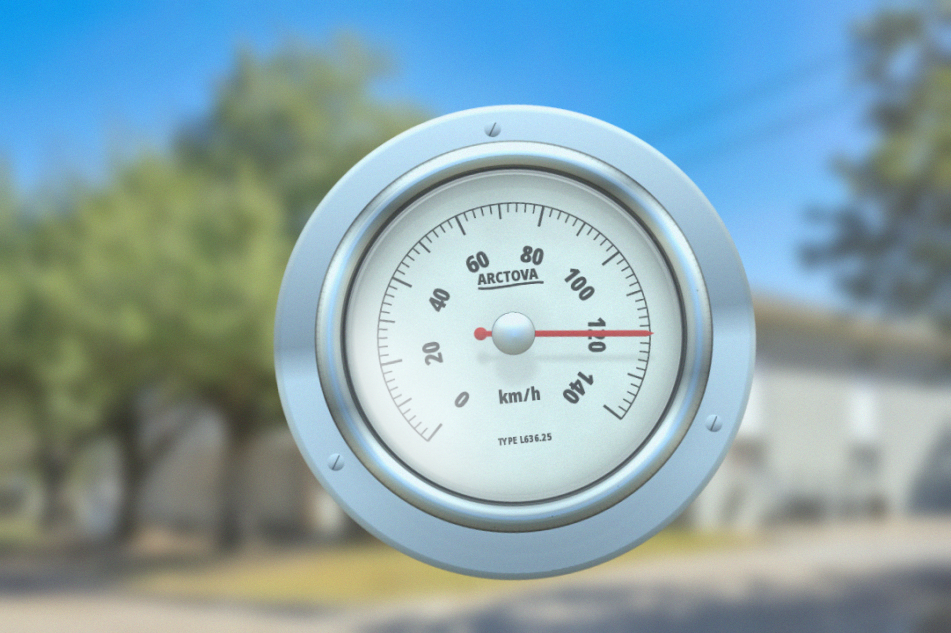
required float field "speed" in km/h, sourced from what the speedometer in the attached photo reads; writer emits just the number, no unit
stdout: 120
